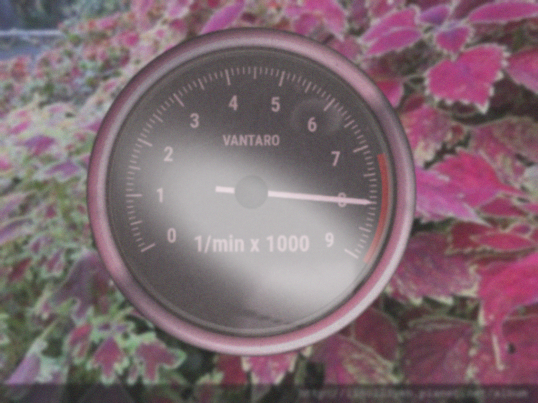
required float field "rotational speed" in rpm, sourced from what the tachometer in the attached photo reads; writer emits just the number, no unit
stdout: 8000
